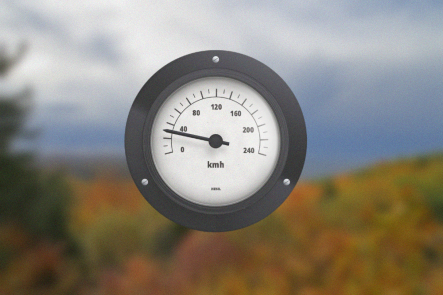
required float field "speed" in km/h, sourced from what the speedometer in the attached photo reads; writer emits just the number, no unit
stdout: 30
